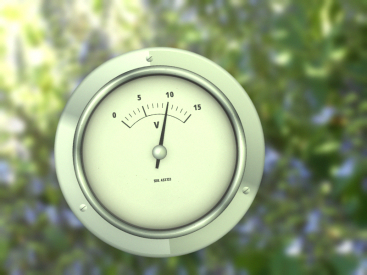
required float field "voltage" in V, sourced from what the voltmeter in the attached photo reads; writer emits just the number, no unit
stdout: 10
